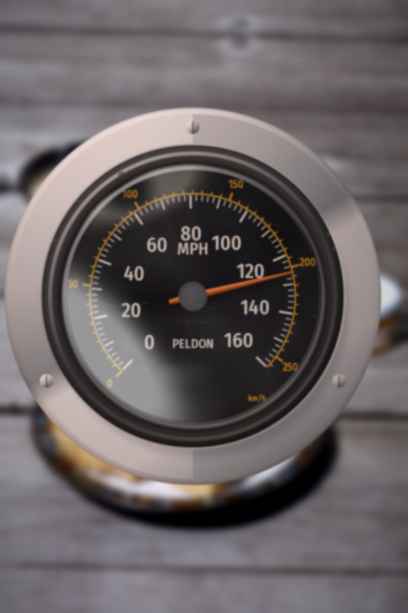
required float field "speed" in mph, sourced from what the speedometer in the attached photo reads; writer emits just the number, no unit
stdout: 126
